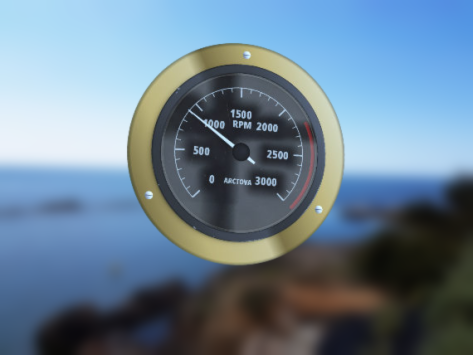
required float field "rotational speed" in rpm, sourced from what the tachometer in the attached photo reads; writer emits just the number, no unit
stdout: 900
